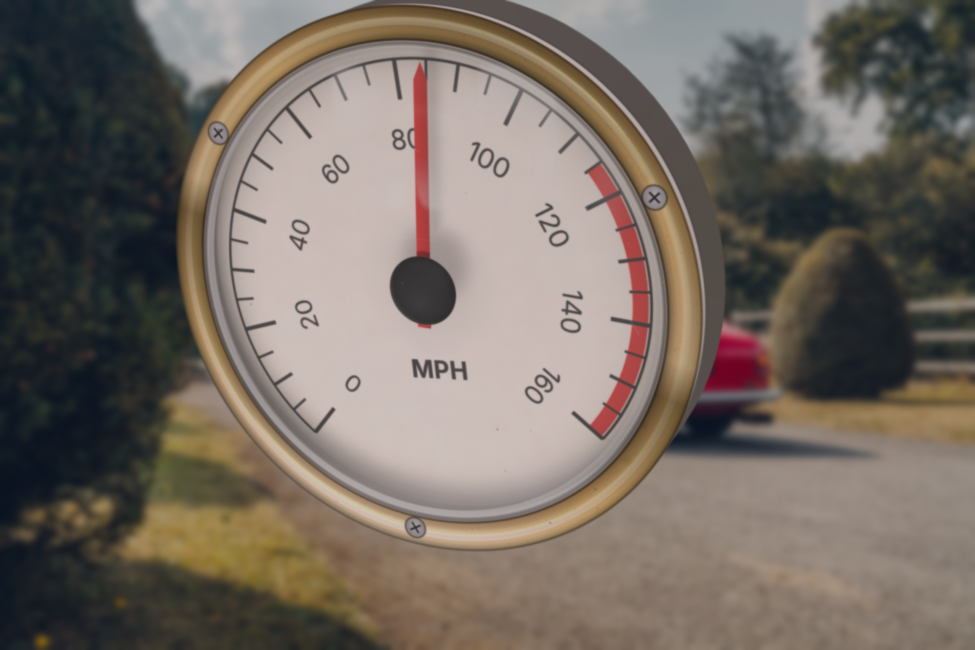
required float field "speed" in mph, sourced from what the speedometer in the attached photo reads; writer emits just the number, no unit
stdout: 85
